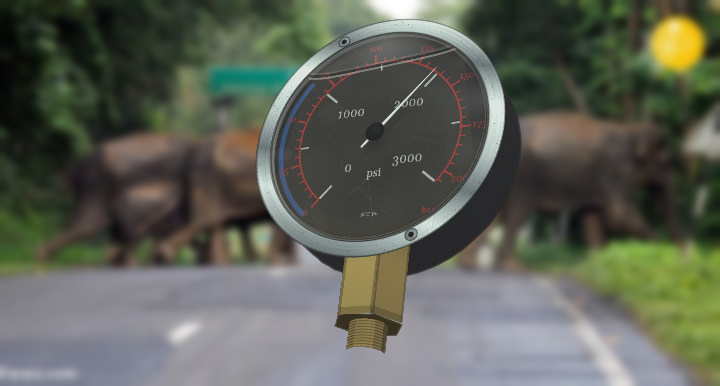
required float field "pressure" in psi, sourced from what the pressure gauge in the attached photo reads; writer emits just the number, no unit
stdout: 2000
